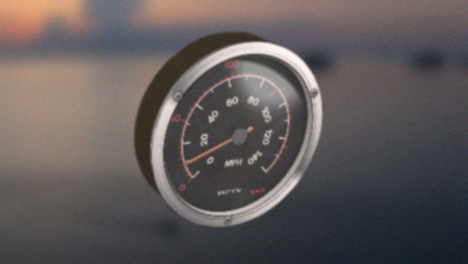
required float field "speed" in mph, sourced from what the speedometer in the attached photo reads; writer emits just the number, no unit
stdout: 10
